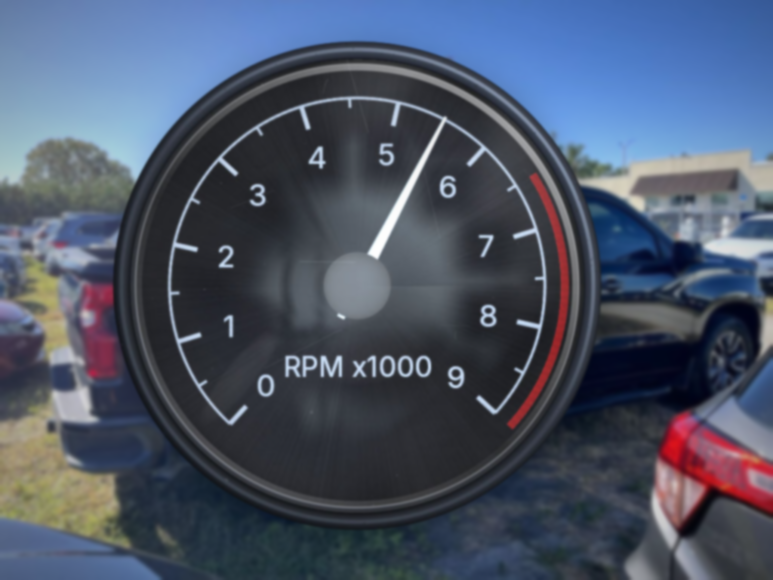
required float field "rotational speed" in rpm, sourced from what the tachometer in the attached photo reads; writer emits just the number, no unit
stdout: 5500
